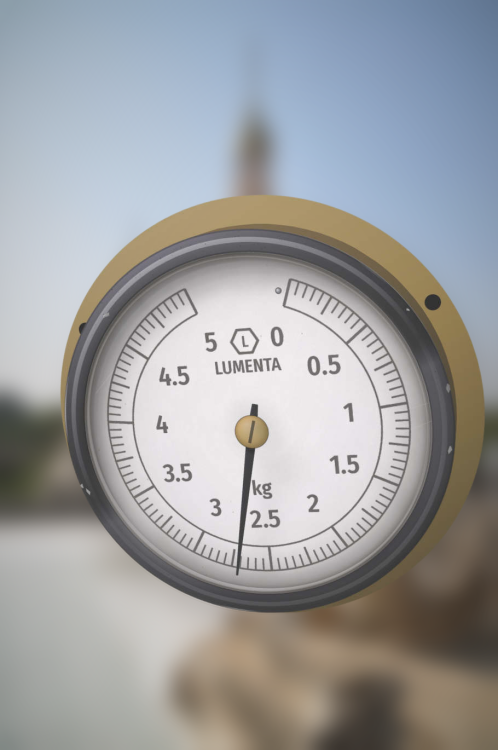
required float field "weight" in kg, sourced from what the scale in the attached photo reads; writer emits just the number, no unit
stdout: 2.7
